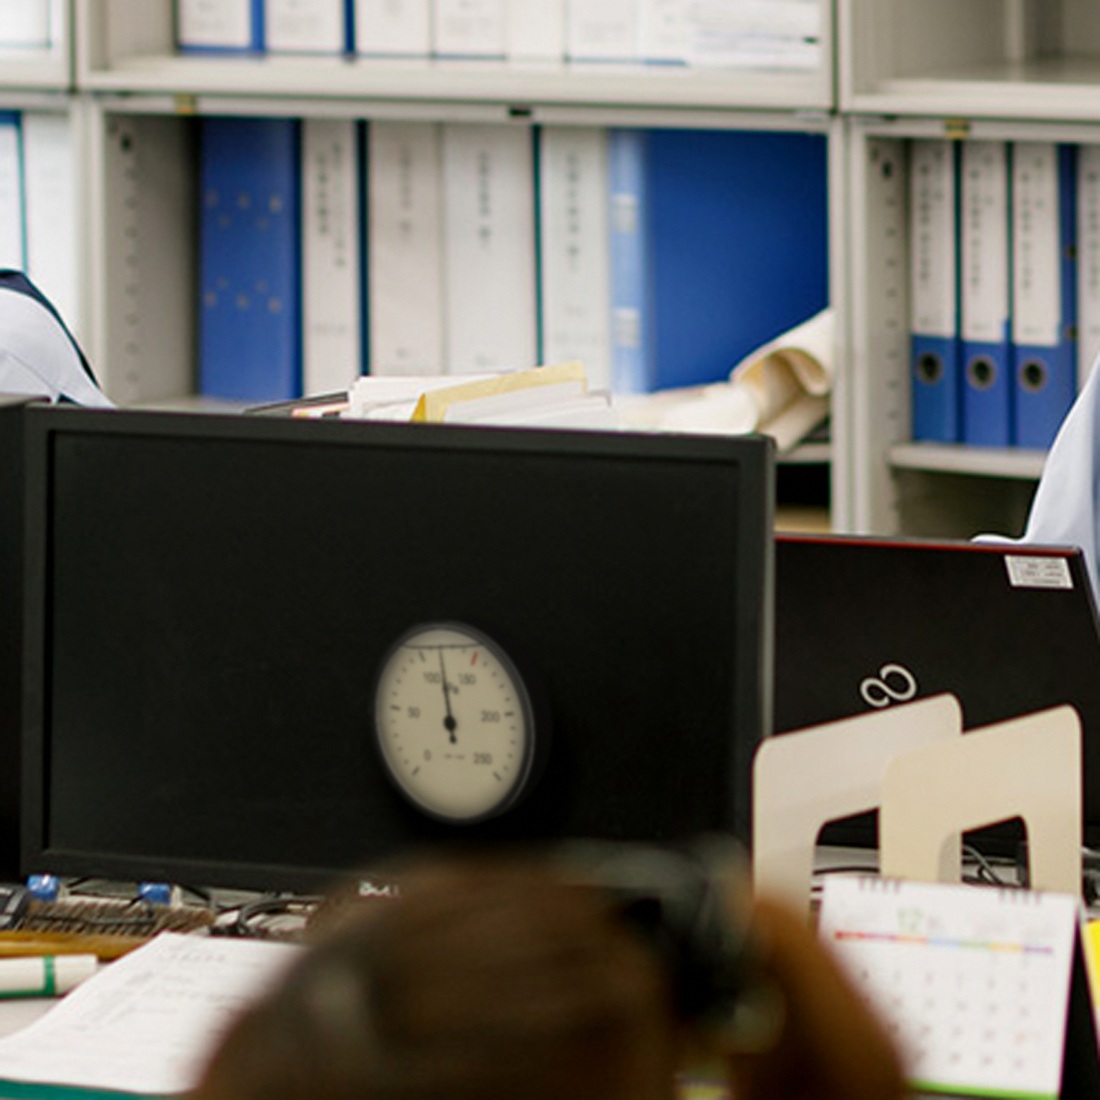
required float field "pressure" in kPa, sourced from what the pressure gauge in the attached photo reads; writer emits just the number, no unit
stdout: 120
